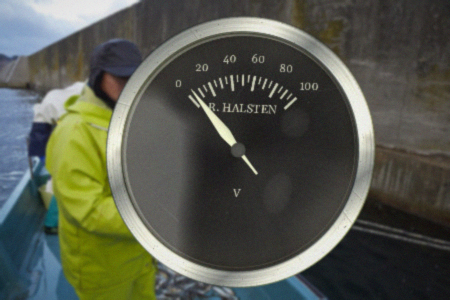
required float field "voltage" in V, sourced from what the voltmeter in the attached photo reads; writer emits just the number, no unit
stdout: 5
